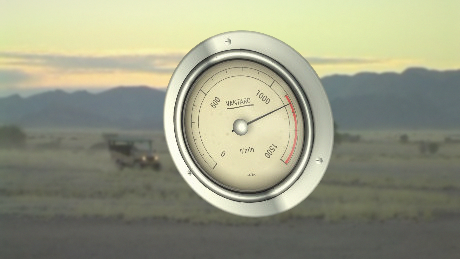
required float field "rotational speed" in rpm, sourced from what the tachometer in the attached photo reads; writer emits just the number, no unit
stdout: 1150
